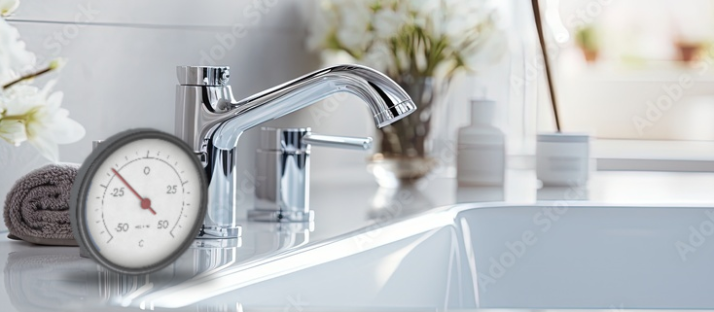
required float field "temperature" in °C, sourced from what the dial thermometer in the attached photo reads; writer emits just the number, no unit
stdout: -17.5
